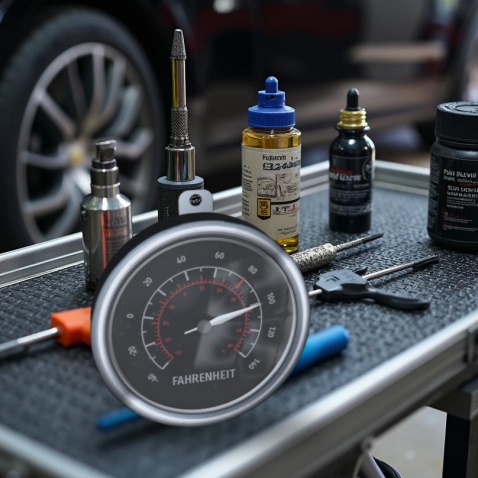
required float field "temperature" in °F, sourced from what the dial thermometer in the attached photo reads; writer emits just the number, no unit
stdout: 100
